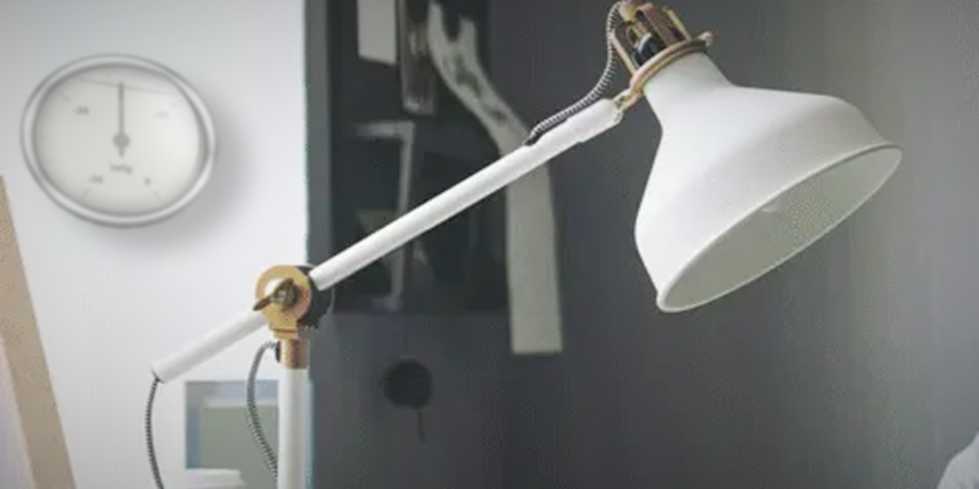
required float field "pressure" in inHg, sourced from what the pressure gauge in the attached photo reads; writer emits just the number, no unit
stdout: -15
